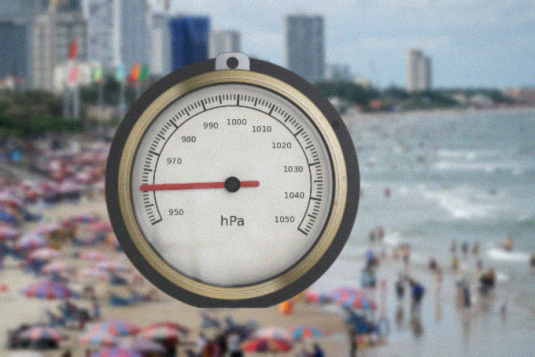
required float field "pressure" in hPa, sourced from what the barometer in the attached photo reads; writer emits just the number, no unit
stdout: 960
